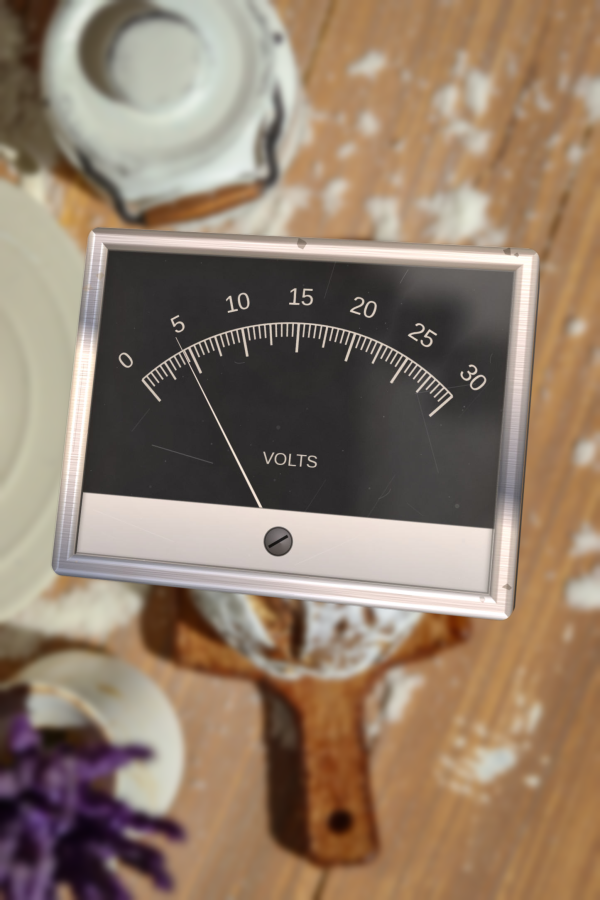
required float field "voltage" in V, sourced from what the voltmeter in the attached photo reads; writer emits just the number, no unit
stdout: 4.5
